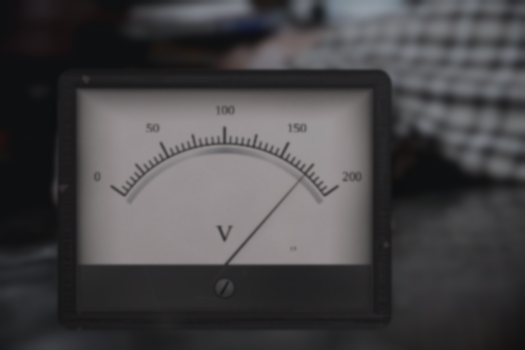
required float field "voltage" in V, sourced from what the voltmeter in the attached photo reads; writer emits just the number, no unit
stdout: 175
